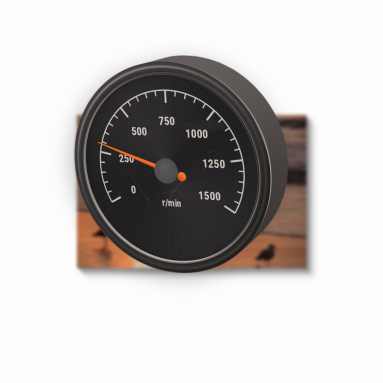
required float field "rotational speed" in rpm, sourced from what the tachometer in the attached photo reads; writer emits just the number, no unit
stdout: 300
